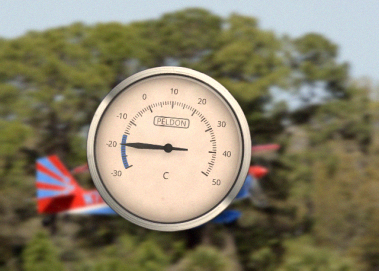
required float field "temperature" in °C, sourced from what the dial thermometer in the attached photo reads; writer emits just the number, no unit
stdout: -20
